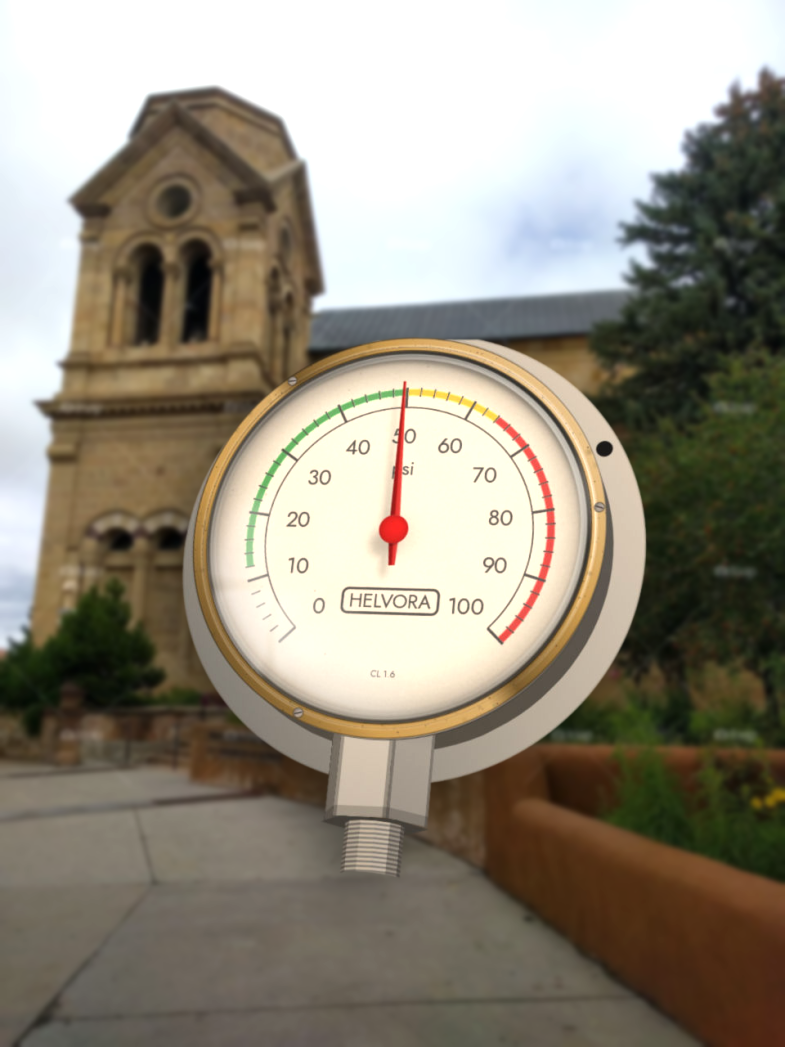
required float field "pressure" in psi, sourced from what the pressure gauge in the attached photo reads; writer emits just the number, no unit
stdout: 50
